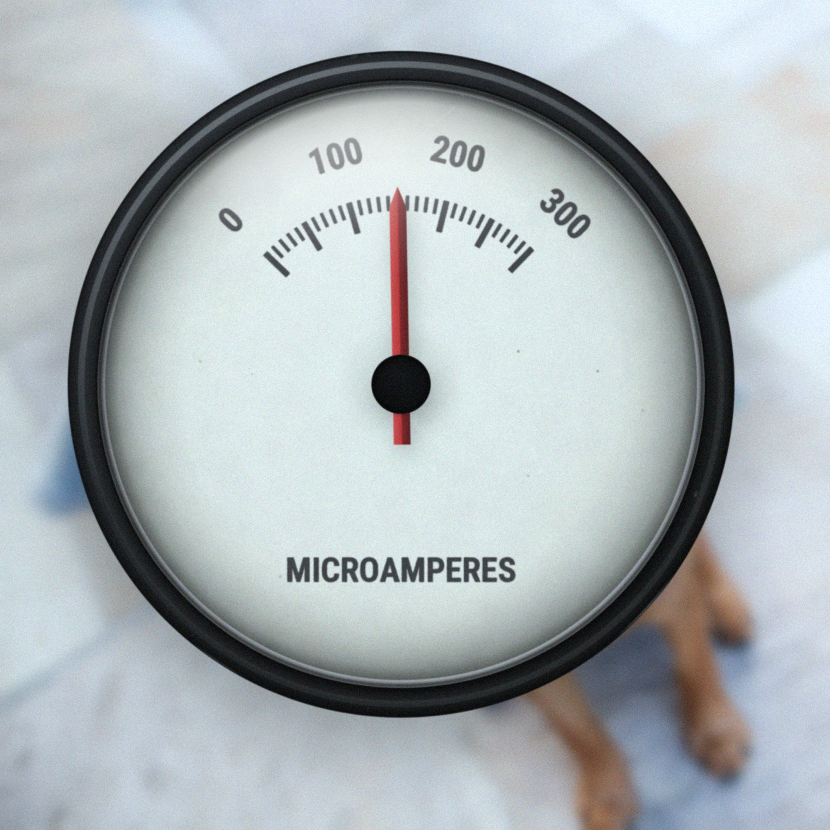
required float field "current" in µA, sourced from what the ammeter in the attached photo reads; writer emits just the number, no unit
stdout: 150
